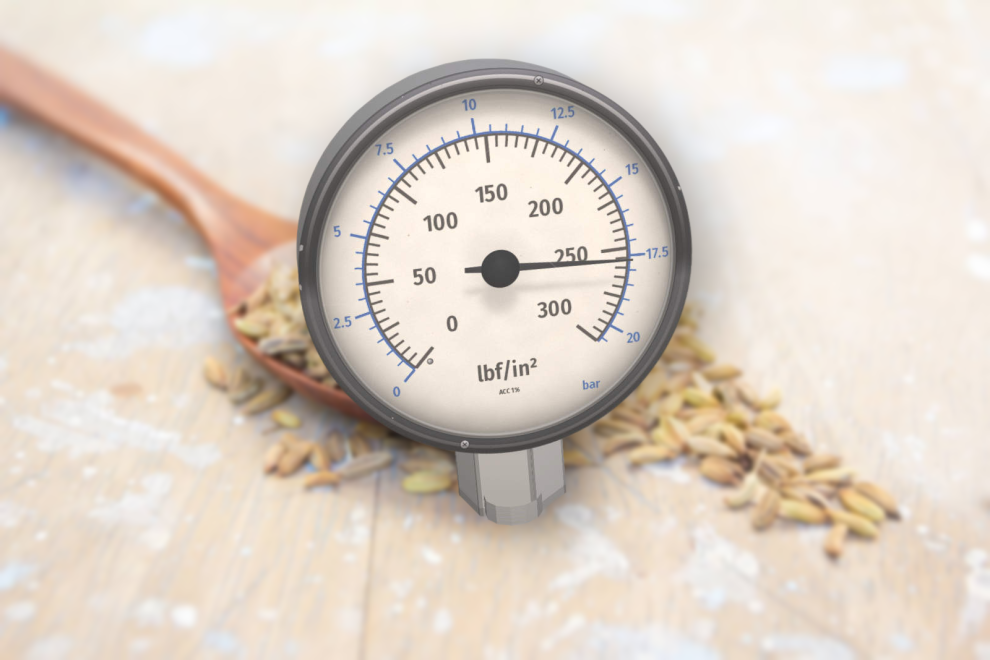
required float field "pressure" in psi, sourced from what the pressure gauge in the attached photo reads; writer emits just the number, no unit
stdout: 255
